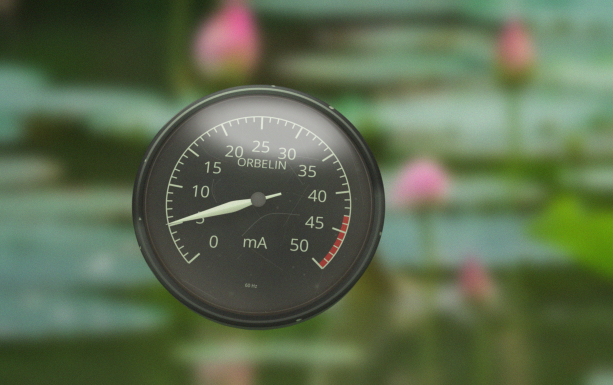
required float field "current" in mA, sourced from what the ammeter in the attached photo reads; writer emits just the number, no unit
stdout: 5
